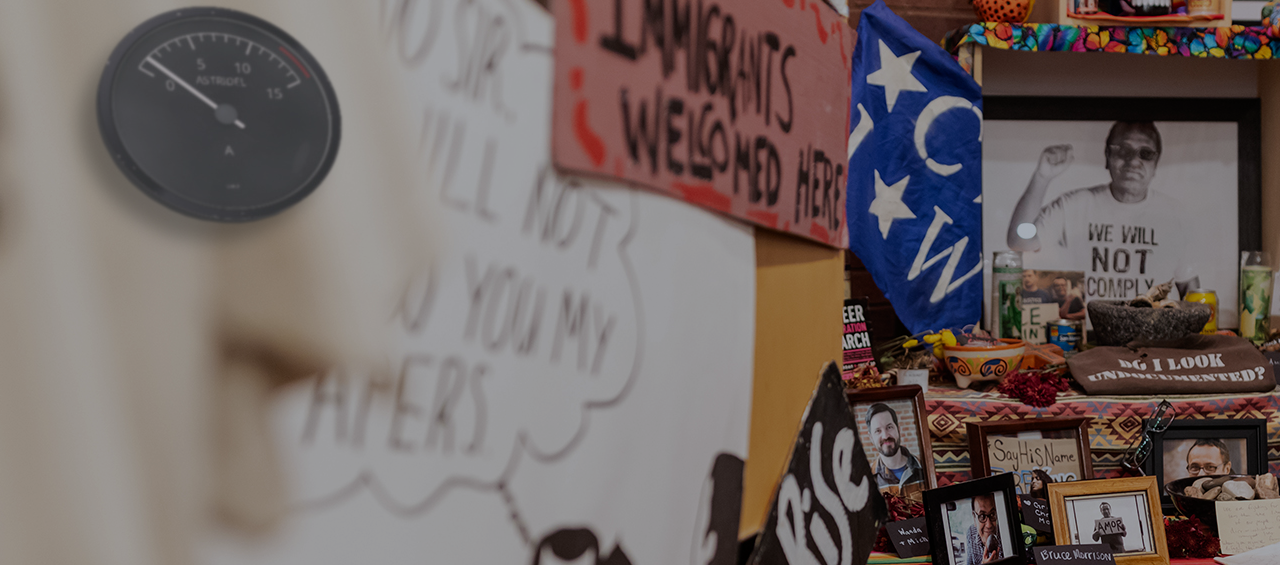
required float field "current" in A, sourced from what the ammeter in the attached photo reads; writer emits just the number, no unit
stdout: 1
